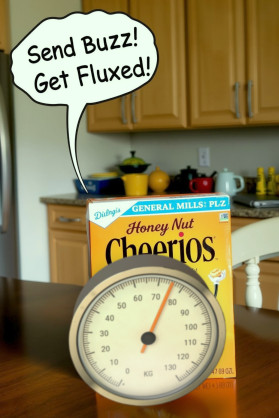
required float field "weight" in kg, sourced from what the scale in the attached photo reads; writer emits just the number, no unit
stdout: 75
